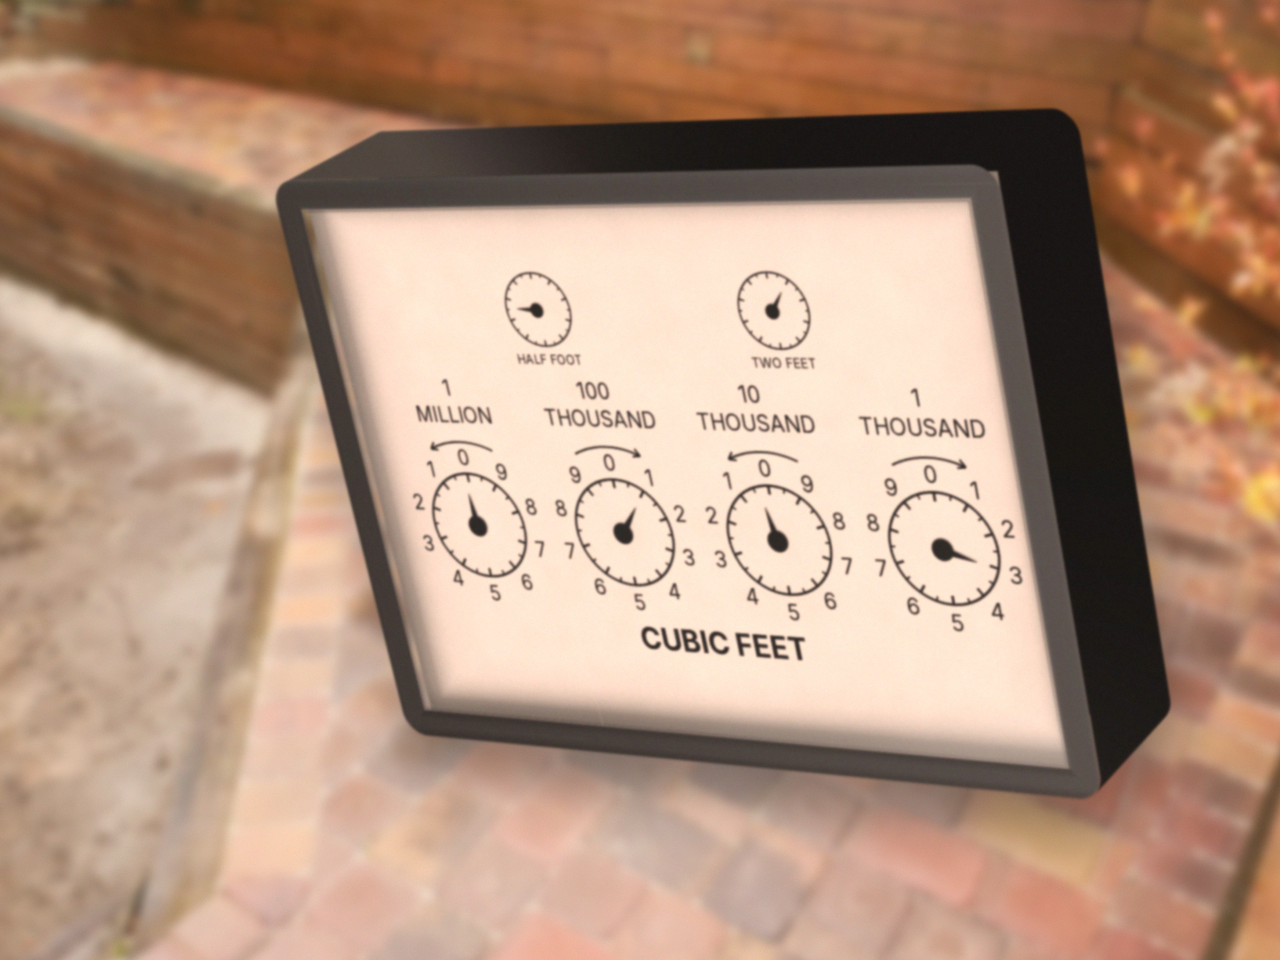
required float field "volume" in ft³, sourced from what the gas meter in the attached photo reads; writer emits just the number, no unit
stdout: 10300
